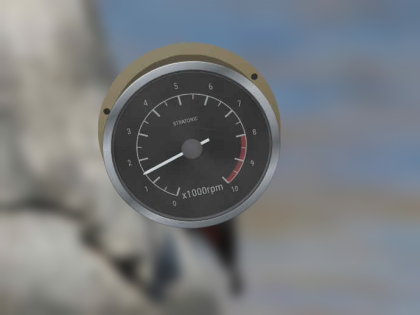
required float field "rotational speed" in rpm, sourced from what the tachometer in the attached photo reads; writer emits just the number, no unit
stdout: 1500
